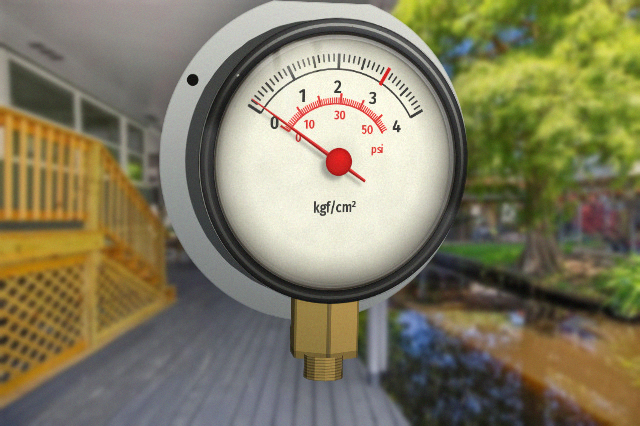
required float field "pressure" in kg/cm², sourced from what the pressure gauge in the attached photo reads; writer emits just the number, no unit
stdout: 0.1
